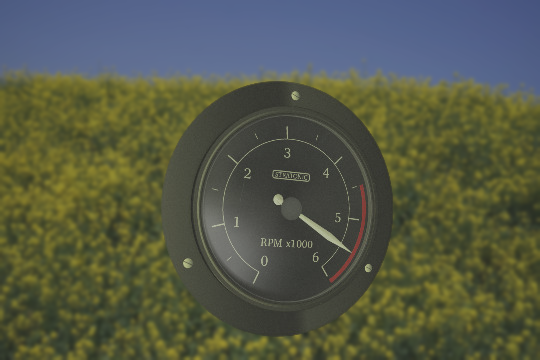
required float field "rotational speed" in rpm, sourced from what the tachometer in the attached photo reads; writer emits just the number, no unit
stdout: 5500
